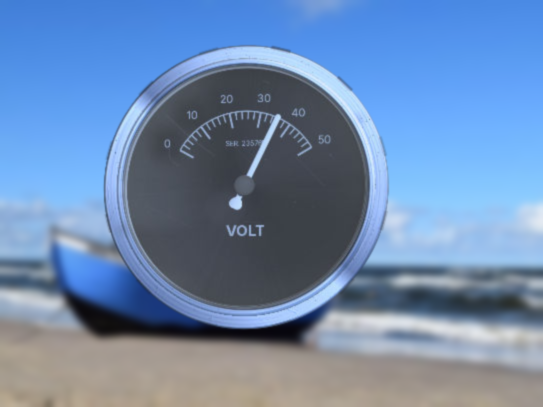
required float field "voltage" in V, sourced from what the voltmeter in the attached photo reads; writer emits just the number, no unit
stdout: 36
